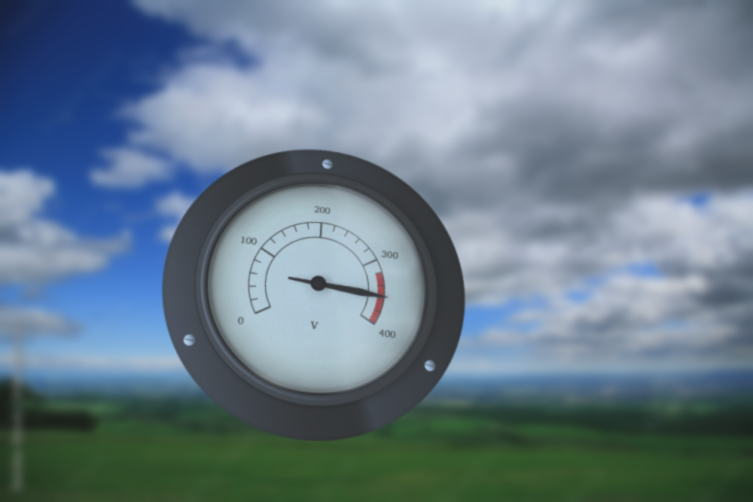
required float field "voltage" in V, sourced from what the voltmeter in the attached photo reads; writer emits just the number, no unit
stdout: 360
